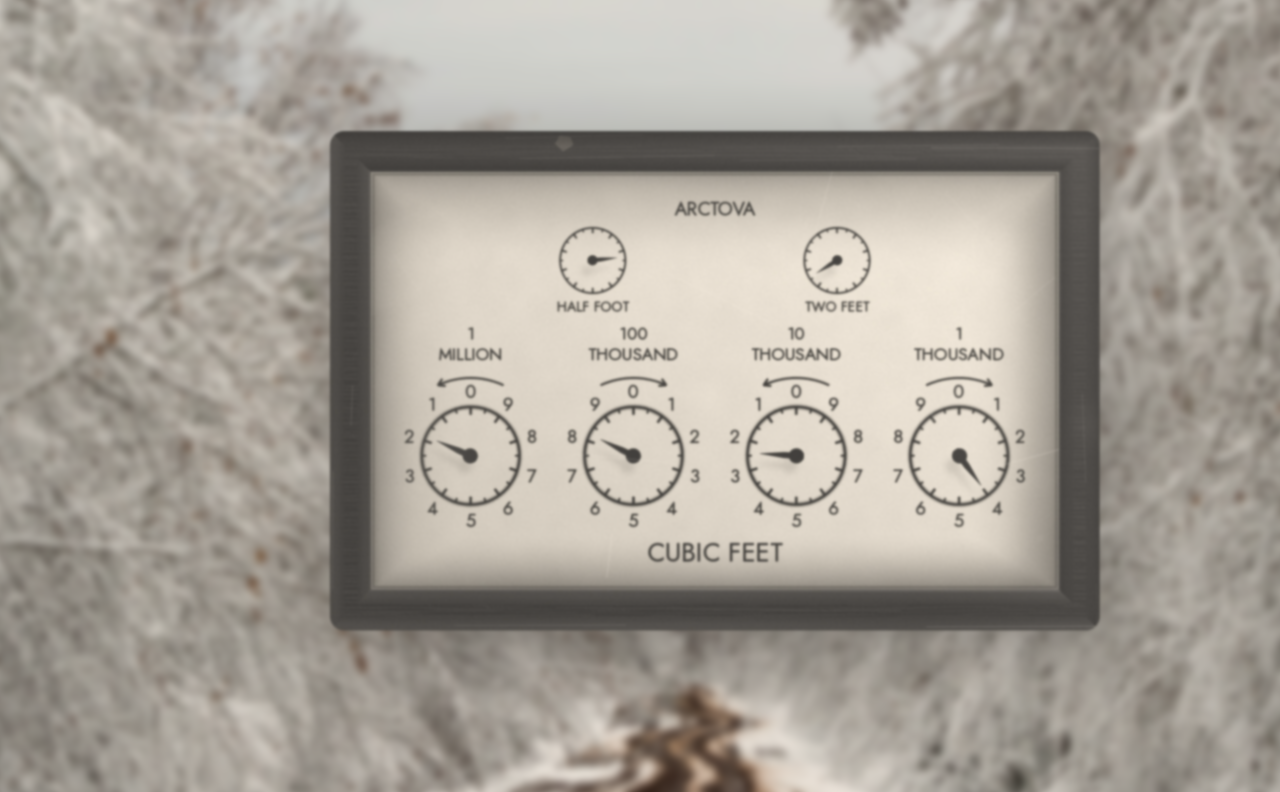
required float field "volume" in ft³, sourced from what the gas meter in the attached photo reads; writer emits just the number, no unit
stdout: 182400
